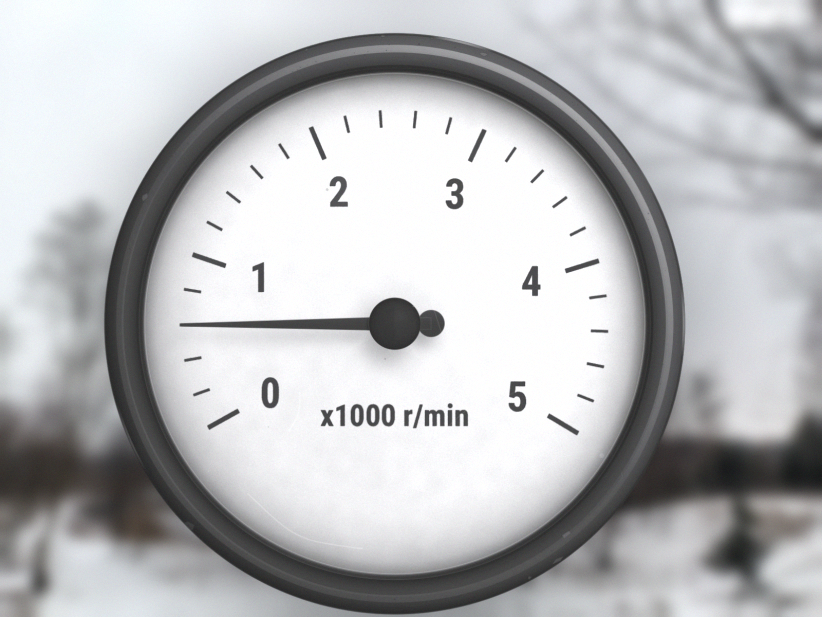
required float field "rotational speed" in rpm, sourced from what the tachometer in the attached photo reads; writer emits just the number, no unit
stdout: 600
